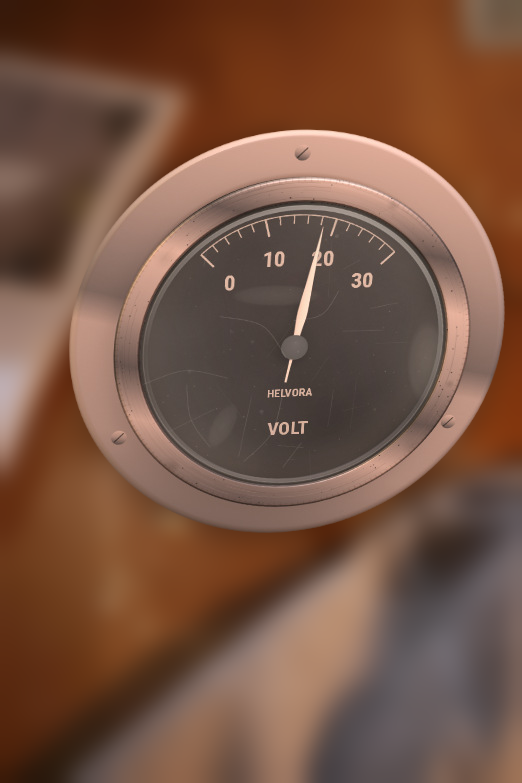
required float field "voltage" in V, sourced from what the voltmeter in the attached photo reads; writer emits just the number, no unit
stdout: 18
